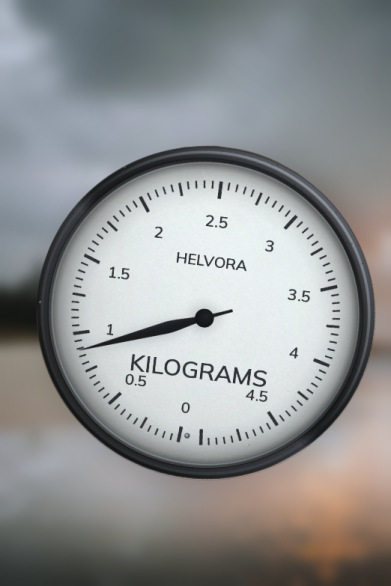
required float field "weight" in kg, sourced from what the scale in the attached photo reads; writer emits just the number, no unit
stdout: 0.9
